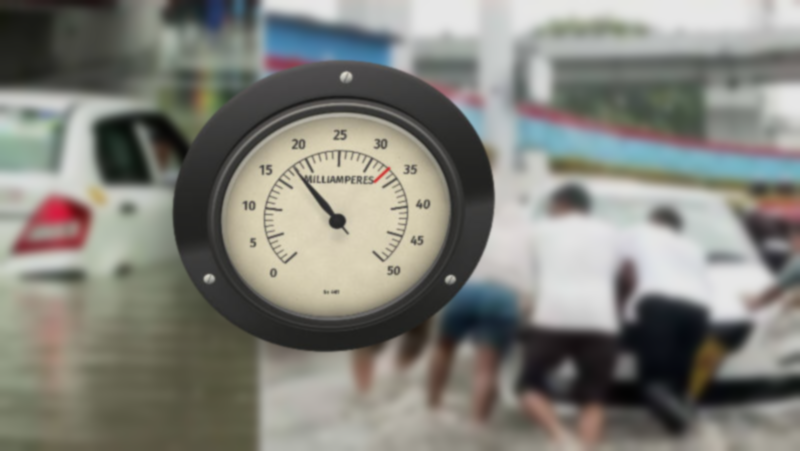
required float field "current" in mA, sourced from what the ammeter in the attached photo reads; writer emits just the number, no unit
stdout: 18
